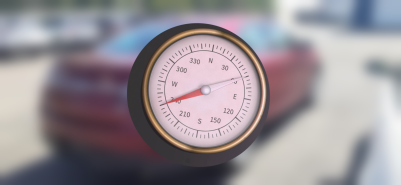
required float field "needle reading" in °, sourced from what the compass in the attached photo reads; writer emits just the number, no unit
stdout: 240
